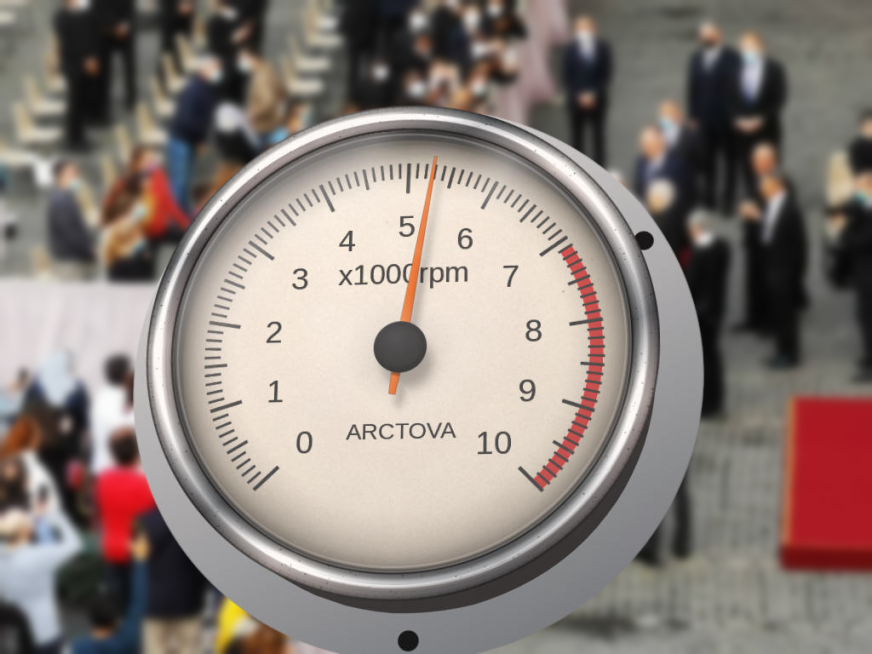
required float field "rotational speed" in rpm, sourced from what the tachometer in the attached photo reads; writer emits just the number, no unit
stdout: 5300
